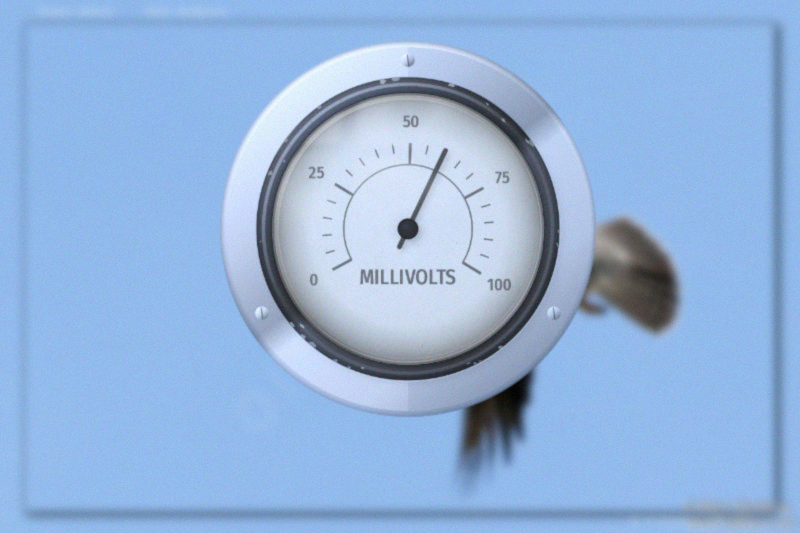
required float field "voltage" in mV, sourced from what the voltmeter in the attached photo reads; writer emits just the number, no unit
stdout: 60
